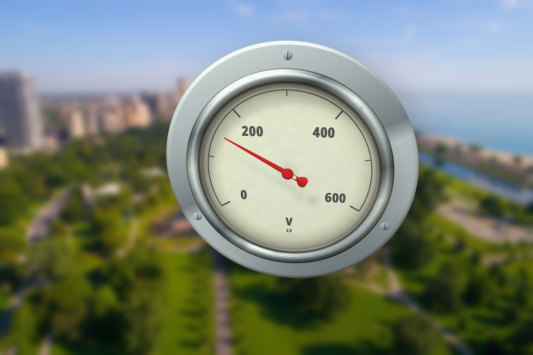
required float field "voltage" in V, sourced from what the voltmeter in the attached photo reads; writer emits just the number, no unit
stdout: 150
